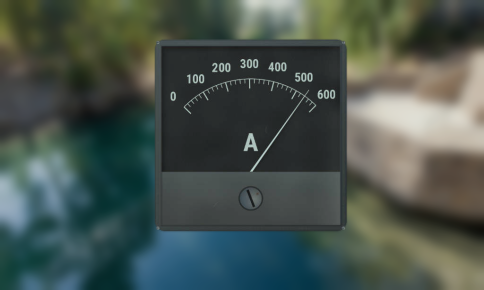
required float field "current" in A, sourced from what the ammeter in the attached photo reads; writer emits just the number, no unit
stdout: 540
